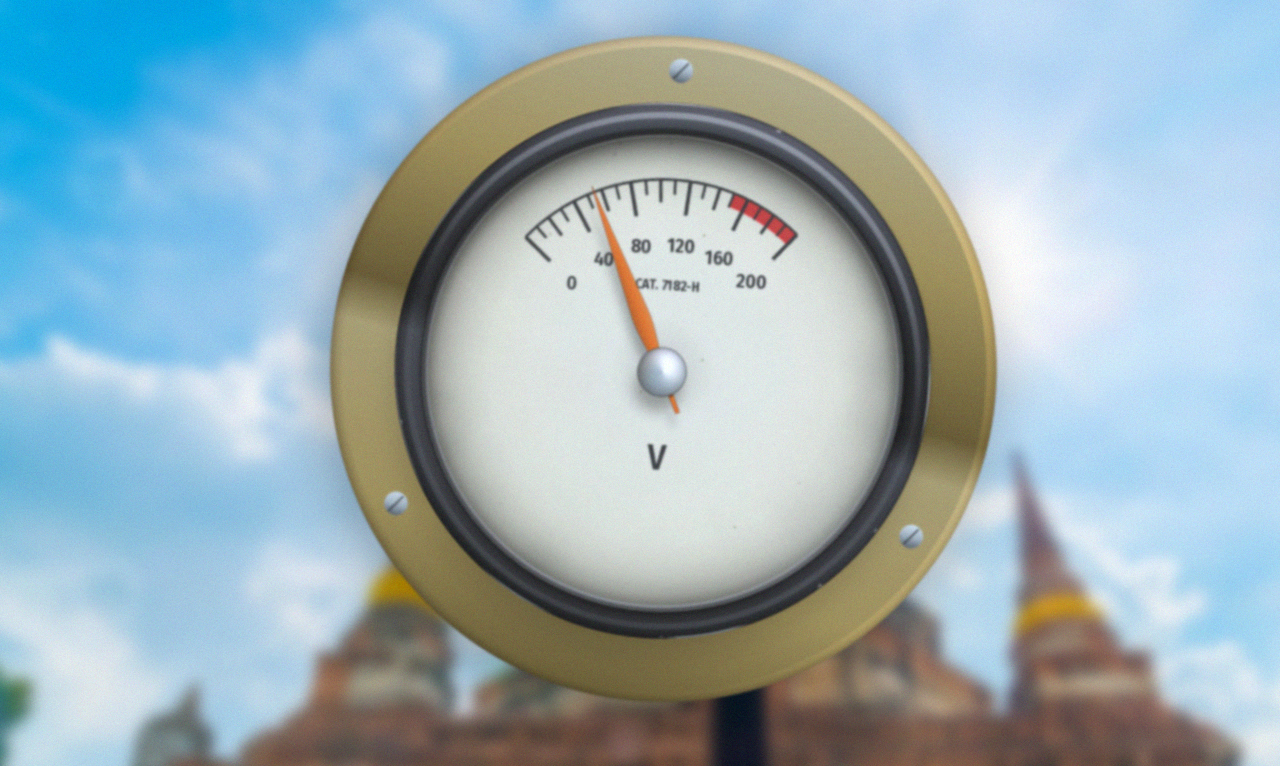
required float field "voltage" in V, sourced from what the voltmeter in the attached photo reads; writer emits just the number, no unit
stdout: 55
